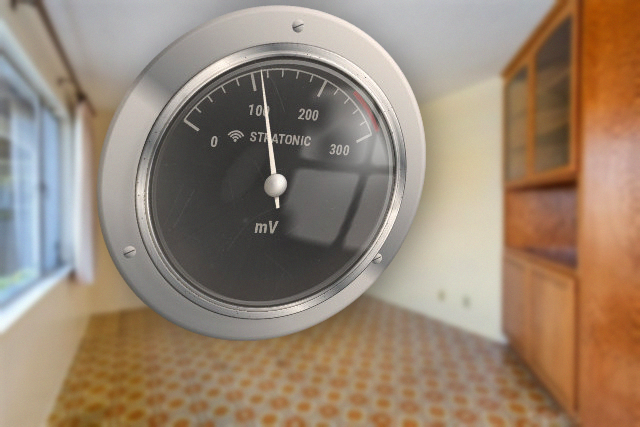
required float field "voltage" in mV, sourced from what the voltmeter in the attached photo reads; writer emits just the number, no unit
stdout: 110
